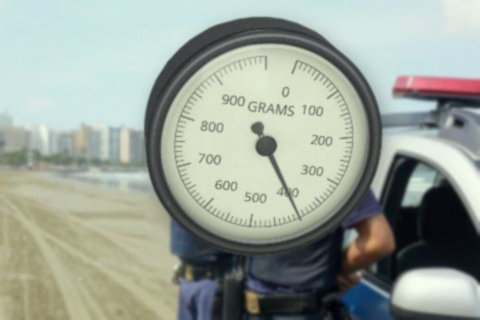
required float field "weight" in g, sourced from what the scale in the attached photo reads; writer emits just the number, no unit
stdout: 400
